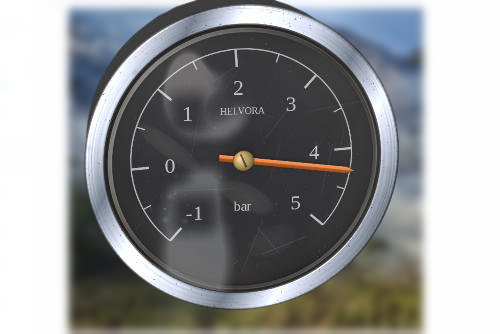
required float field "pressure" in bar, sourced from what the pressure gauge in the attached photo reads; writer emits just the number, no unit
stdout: 4.25
